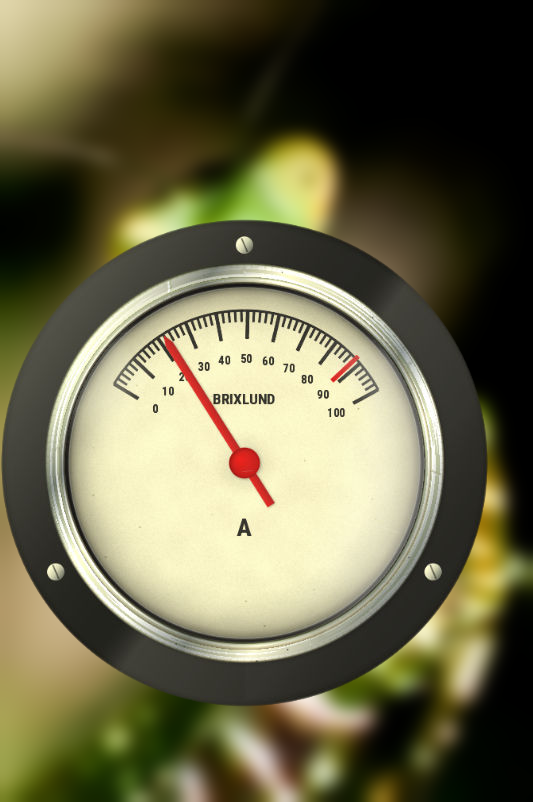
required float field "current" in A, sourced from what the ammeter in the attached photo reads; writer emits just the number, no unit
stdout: 22
